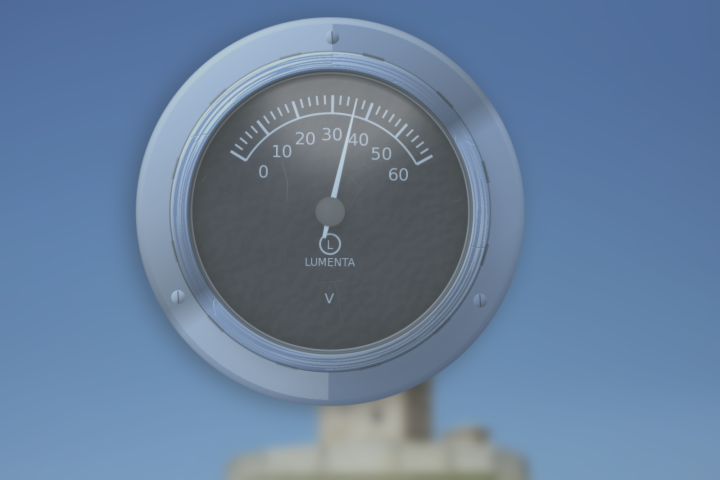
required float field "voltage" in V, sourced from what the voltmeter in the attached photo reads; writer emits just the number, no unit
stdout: 36
